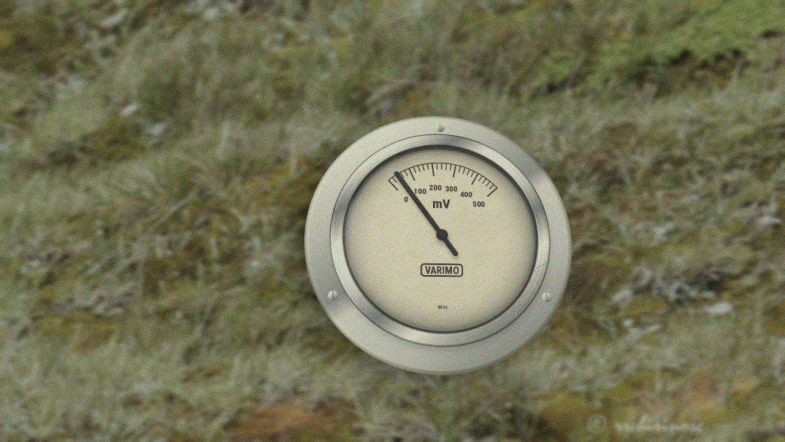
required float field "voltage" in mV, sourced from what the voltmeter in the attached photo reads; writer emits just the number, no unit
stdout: 40
